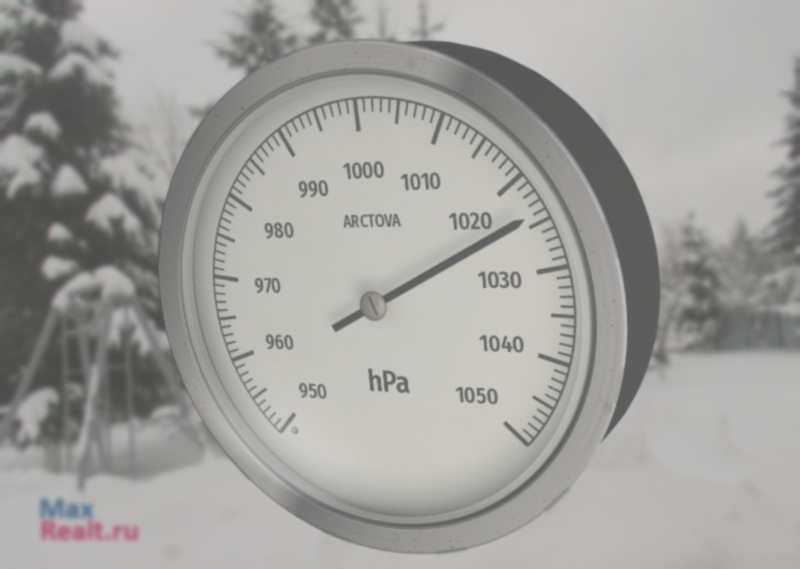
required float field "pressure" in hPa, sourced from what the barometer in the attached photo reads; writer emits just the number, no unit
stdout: 1024
